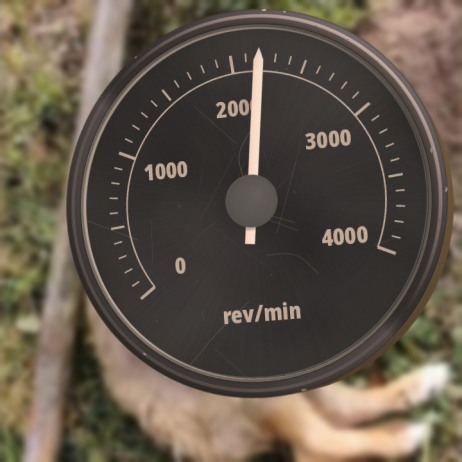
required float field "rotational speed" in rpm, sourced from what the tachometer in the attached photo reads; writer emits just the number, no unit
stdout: 2200
